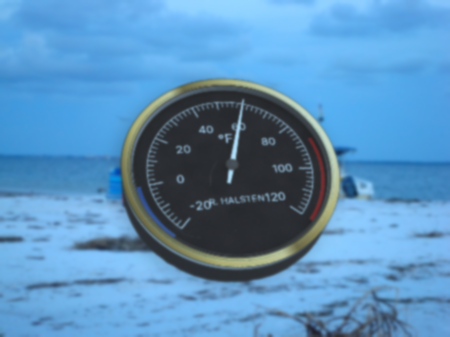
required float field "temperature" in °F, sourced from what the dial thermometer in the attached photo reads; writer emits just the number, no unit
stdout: 60
